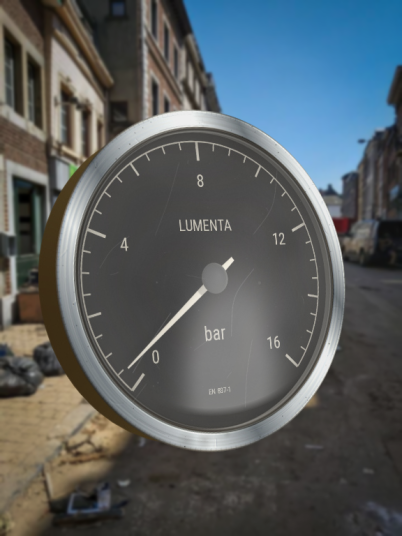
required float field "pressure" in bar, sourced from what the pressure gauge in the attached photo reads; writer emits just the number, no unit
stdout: 0.5
